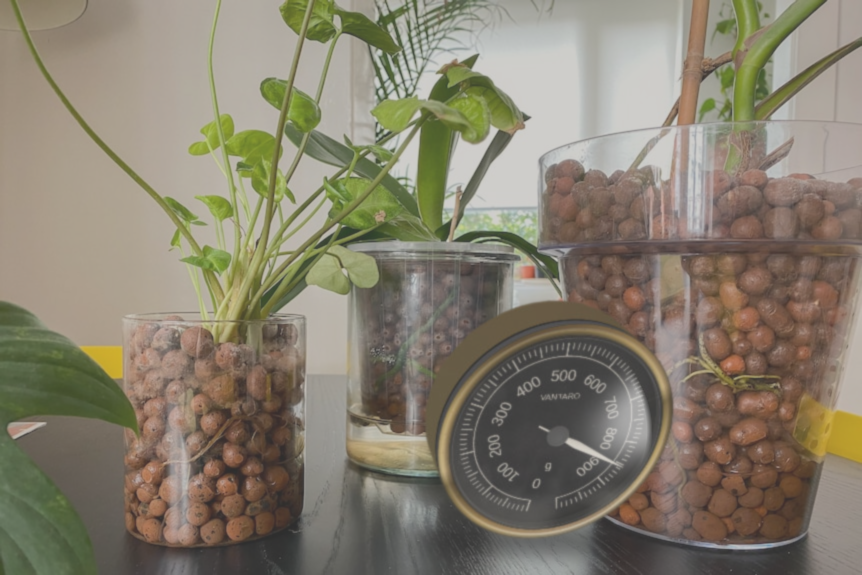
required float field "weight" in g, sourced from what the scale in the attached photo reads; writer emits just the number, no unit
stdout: 850
